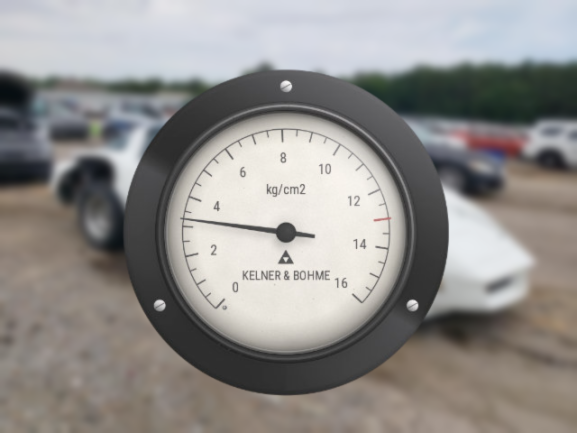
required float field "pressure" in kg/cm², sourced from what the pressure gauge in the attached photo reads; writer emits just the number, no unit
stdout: 3.25
